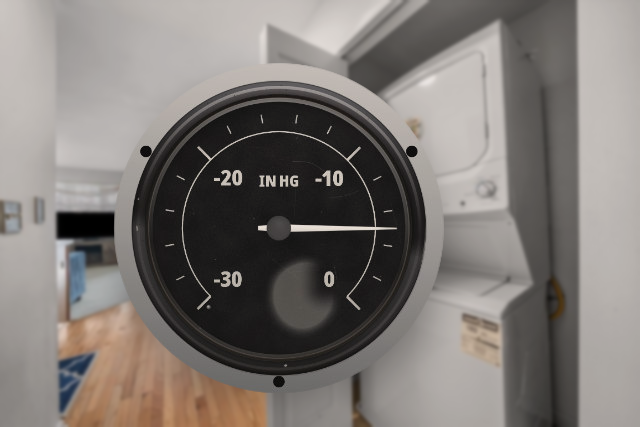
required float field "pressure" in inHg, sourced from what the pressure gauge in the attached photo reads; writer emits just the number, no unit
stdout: -5
